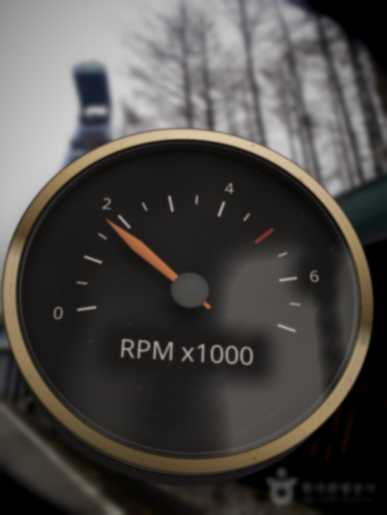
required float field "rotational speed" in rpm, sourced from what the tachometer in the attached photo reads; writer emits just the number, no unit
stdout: 1750
